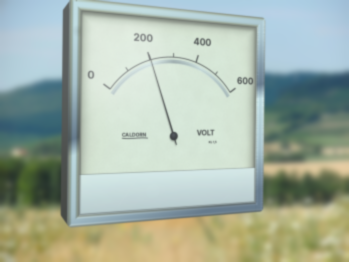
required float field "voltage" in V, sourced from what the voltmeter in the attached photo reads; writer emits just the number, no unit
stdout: 200
